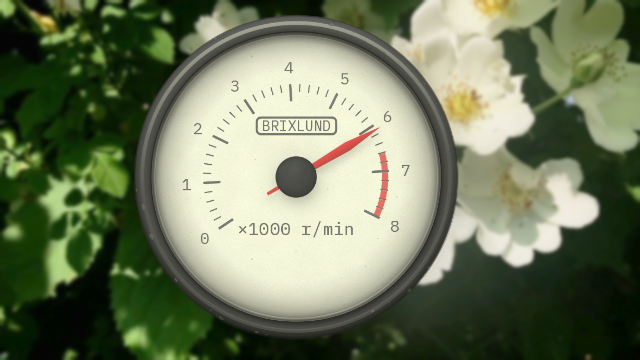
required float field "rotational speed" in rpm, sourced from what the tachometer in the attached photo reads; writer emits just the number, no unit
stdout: 6100
